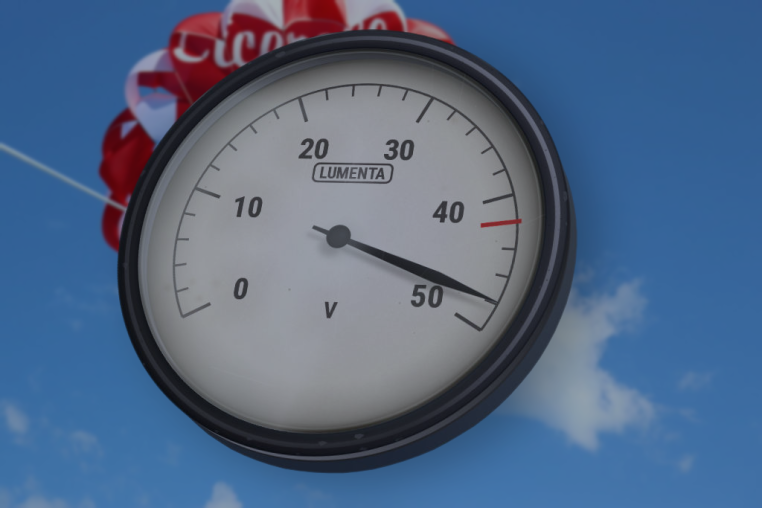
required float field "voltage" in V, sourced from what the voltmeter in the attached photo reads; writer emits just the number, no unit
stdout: 48
